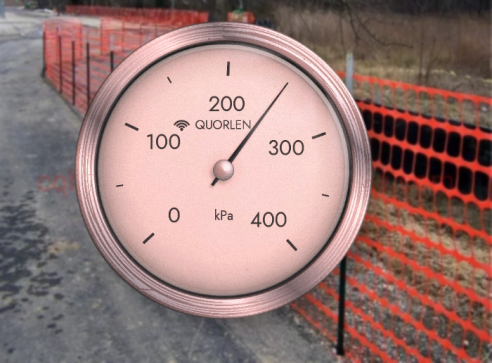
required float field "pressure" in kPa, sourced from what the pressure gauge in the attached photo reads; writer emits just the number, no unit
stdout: 250
